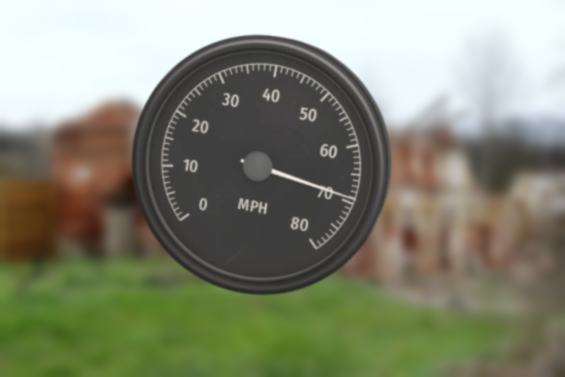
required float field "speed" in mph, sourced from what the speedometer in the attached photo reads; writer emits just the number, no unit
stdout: 69
